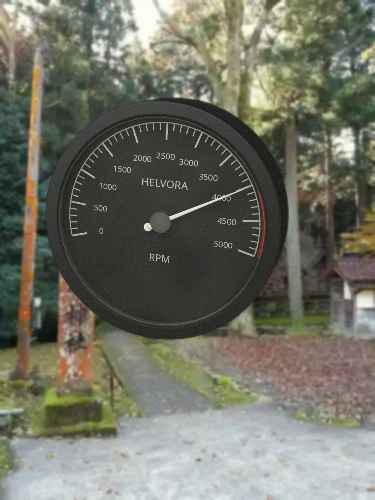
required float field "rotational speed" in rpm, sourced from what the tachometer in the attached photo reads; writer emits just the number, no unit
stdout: 4000
